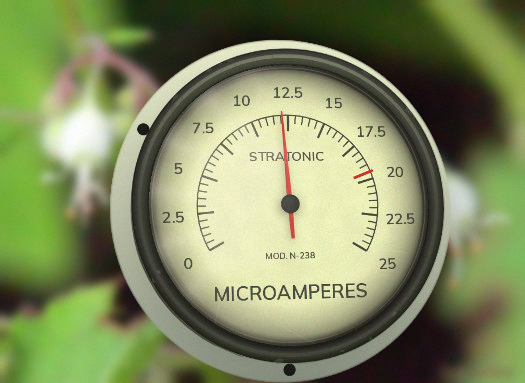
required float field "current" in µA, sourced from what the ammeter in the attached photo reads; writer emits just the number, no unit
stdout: 12
